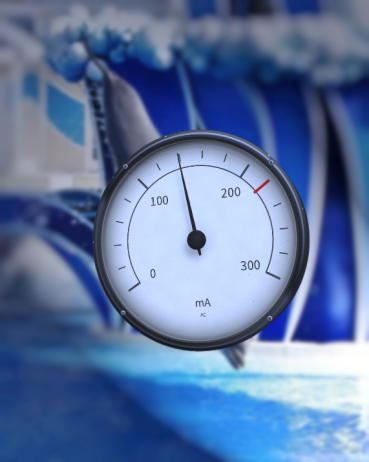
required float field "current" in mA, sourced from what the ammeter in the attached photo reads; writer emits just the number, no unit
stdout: 140
